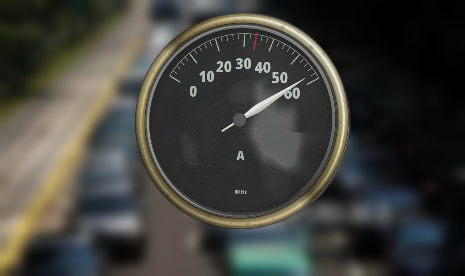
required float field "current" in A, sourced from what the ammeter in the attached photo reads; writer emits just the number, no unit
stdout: 58
